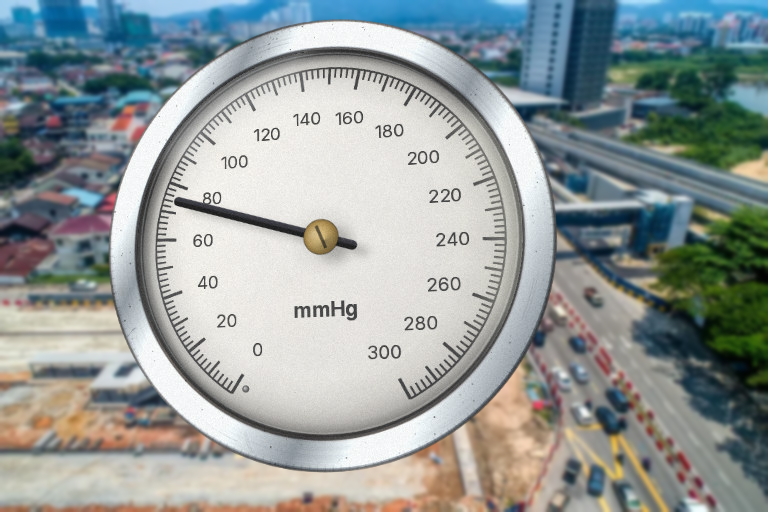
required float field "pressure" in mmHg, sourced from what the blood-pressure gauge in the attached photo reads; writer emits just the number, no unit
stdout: 74
